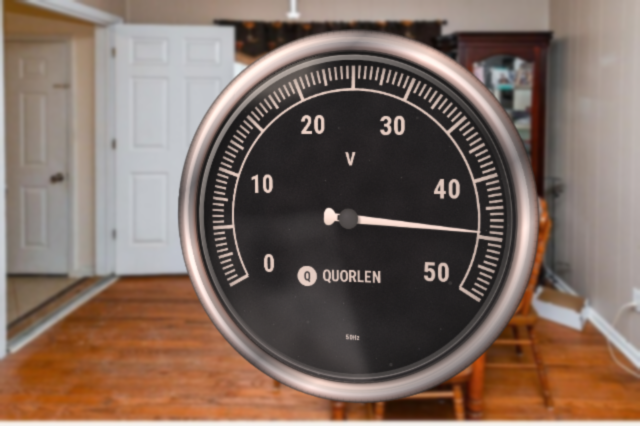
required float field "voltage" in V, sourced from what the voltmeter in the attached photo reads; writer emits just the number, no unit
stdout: 44.5
